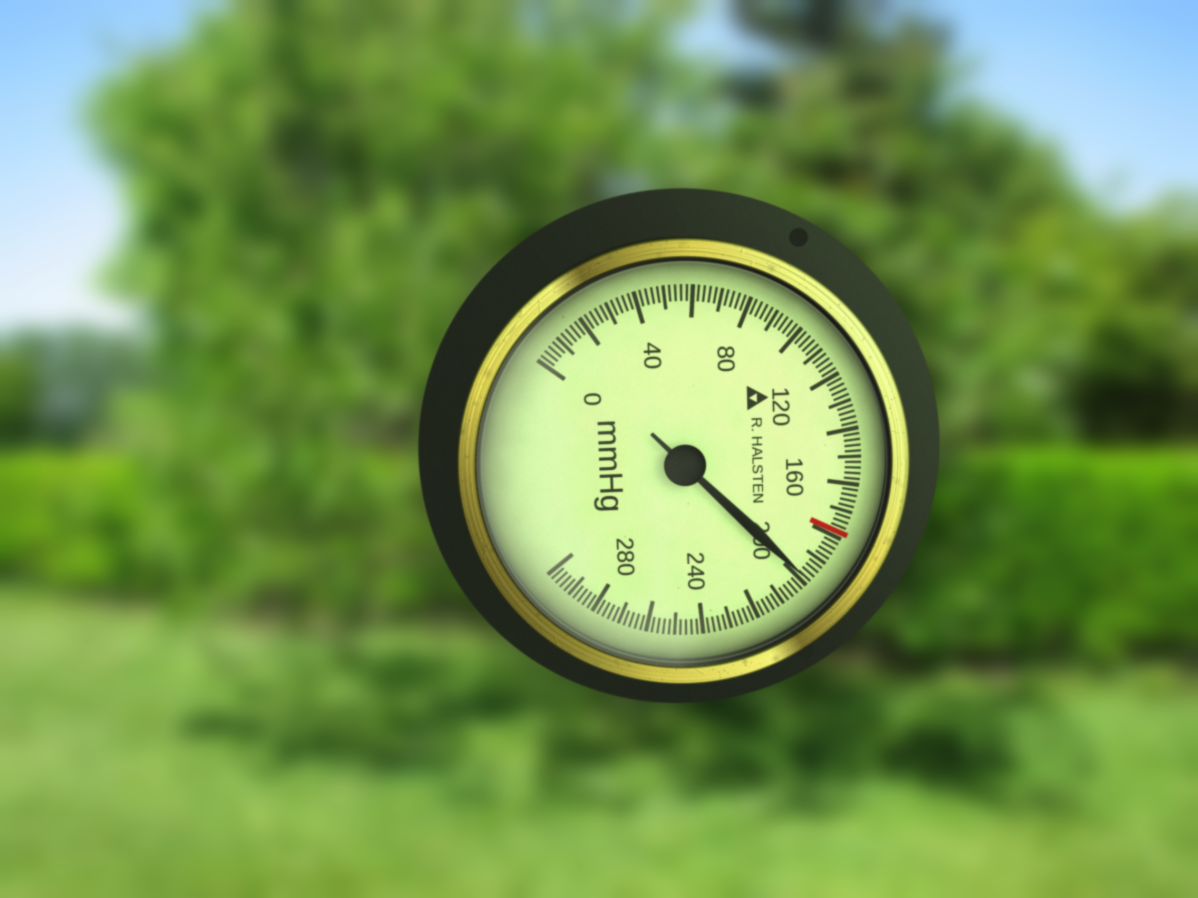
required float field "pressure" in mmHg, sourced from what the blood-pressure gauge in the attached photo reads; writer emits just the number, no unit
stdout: 198
